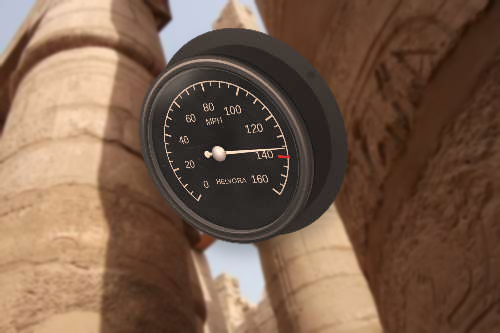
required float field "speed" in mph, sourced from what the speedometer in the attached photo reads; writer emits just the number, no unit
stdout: 135
